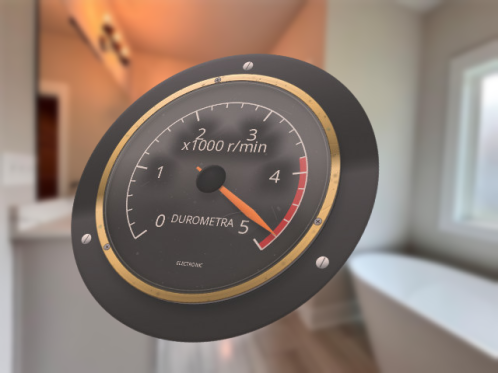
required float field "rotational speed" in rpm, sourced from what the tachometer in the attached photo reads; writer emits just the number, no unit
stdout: 4800
